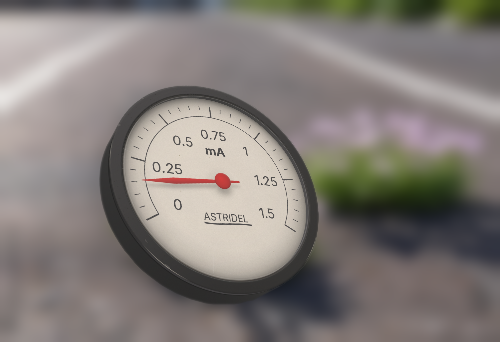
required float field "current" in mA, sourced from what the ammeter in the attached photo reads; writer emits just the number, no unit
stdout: 0.15
